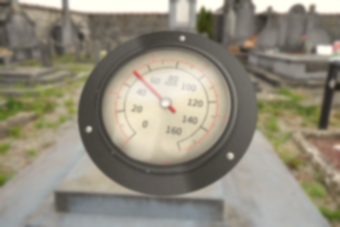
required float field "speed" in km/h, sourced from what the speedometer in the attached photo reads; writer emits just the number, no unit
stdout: 50
